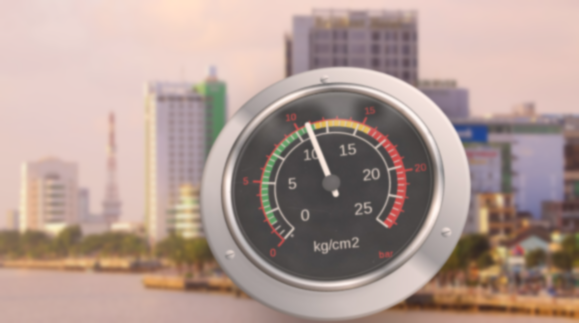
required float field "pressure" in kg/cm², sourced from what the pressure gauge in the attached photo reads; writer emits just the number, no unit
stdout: 11
